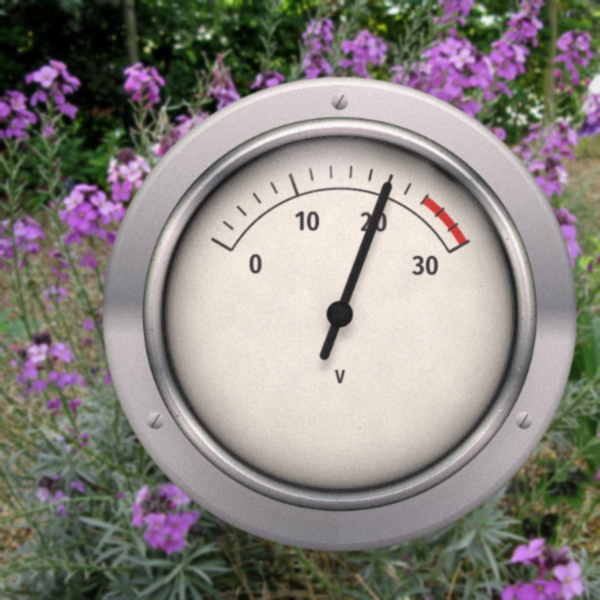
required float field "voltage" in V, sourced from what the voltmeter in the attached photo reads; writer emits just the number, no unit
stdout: 20
